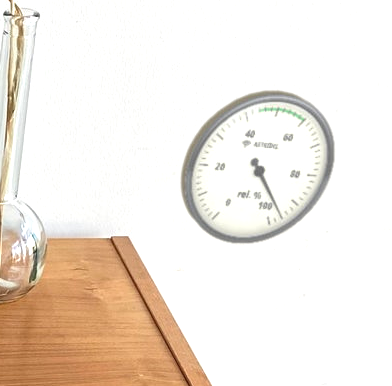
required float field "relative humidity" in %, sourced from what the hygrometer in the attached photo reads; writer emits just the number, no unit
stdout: 96
